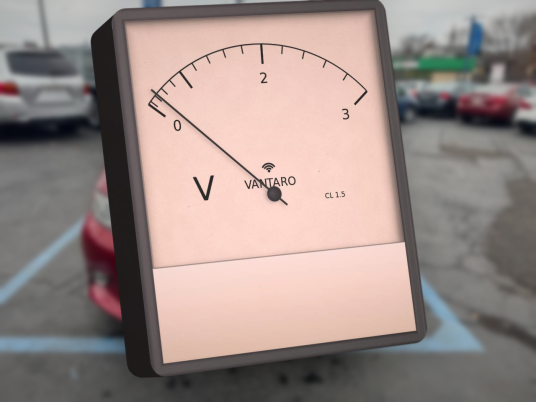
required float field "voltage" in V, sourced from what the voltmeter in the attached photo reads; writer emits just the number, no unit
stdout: 0.4
